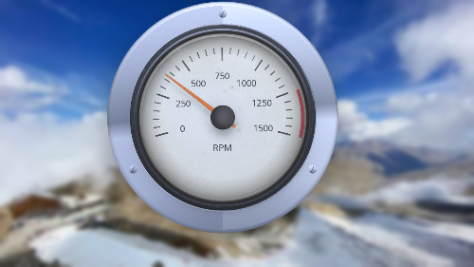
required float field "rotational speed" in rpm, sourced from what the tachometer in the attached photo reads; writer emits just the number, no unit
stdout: 375
